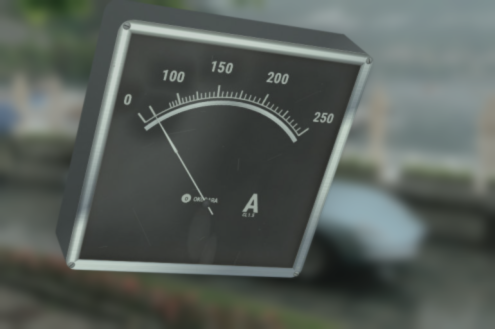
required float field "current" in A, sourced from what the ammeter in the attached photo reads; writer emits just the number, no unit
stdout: 50
